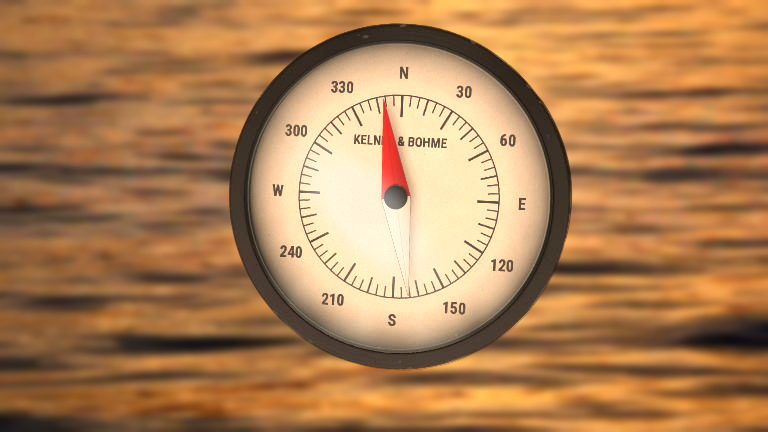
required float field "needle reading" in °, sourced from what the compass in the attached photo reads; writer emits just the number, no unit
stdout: 350
